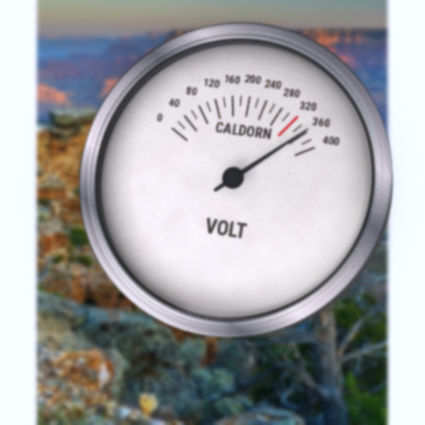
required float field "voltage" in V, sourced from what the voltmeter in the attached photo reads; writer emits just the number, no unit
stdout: 360
